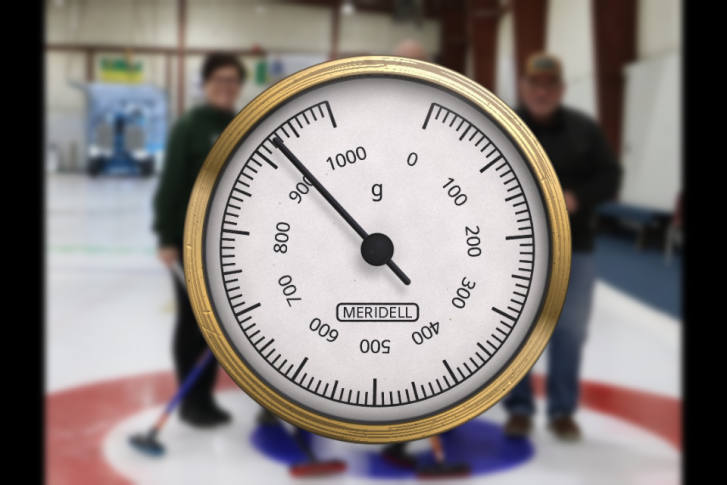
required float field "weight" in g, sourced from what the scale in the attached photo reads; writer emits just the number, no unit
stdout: 925
